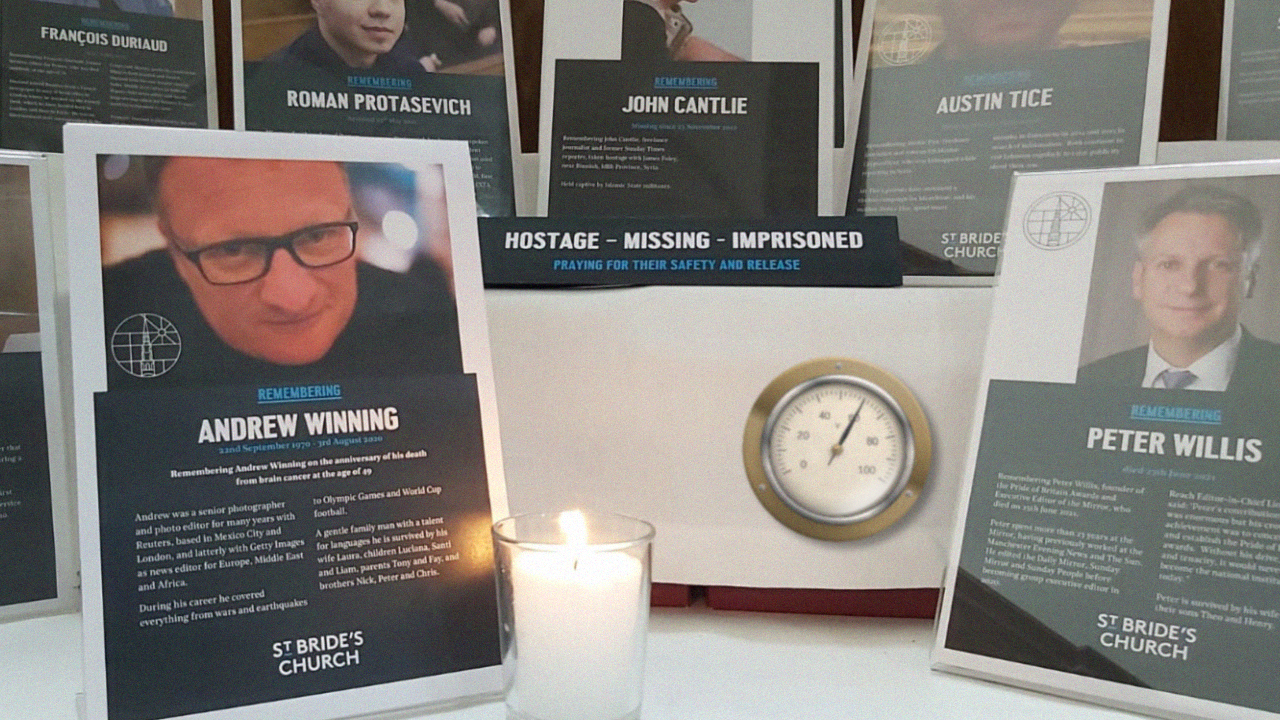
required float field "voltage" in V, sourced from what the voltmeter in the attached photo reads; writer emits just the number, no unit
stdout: 60
